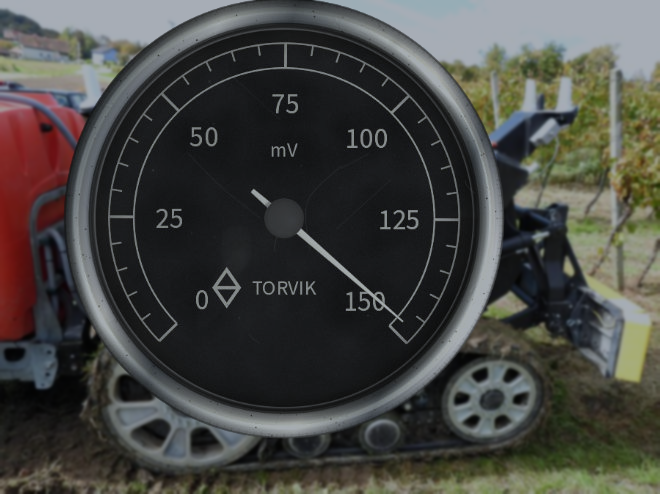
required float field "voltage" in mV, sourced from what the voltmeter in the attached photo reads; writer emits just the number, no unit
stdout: 147.5
